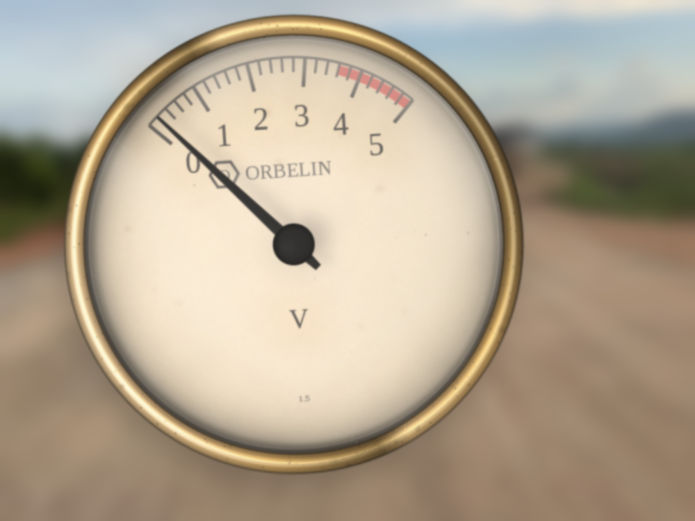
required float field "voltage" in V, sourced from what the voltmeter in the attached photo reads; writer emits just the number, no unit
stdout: 0.2
